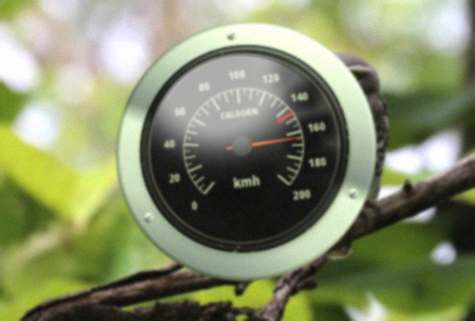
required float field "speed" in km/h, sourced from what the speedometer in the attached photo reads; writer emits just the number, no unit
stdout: 165
